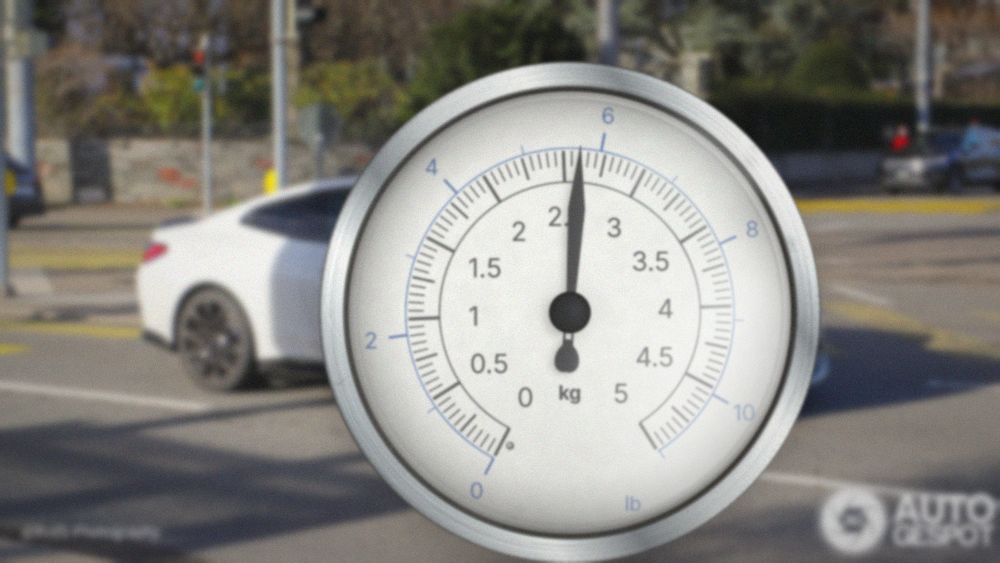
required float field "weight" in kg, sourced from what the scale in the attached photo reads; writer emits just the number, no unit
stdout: 2.6
